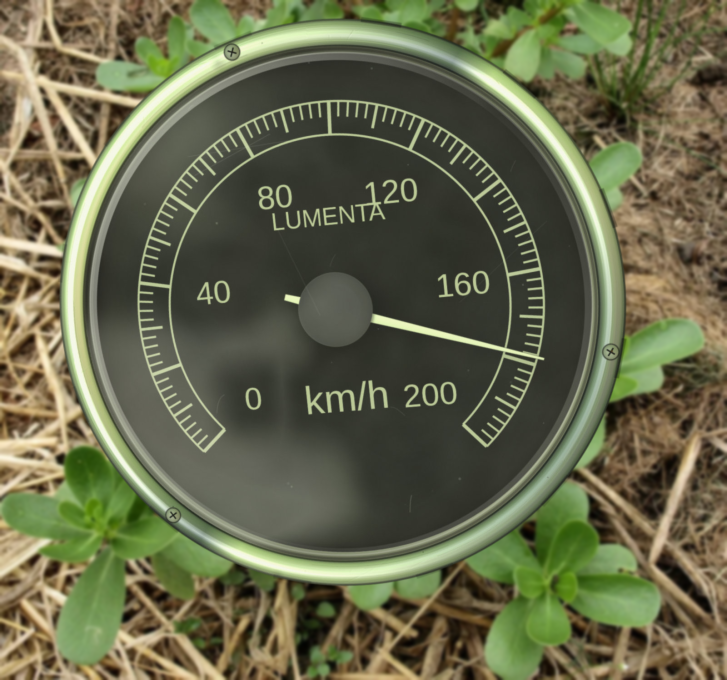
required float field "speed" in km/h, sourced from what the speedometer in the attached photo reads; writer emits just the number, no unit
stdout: 178
